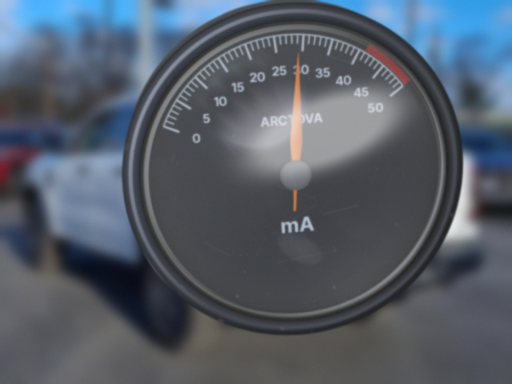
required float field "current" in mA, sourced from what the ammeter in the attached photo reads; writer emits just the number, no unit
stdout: 29
